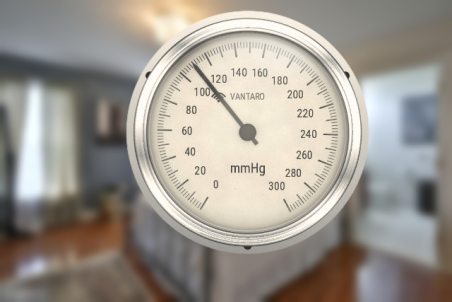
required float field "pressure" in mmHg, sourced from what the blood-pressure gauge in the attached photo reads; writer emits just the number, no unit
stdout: 110
